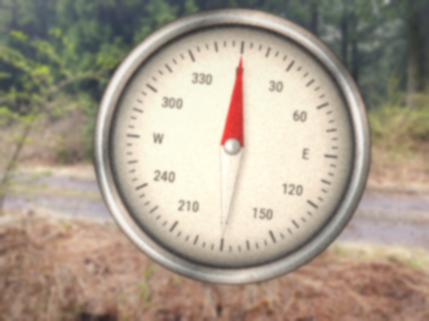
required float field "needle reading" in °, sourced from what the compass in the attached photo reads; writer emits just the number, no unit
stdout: 0
